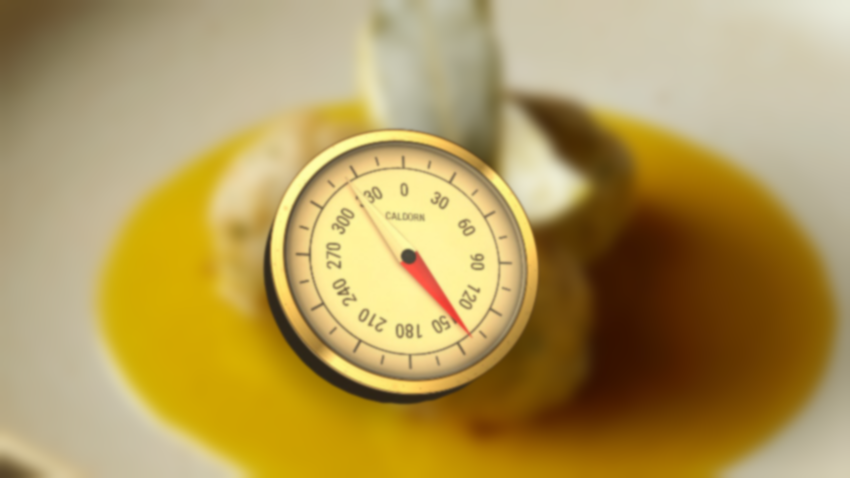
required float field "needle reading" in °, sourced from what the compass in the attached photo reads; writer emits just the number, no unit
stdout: 142.5
